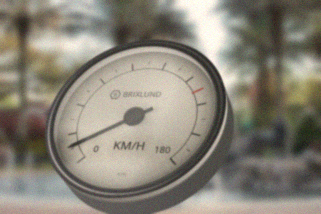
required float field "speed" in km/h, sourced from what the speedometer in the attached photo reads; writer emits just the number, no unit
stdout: 10
